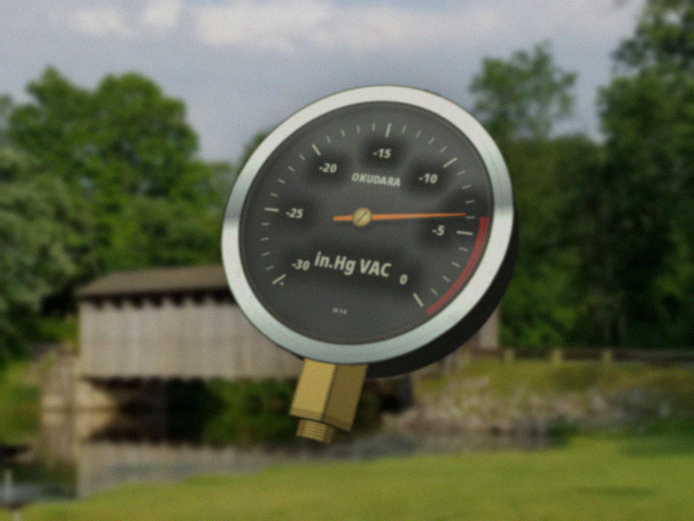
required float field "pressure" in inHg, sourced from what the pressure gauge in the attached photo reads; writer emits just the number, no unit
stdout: -6
